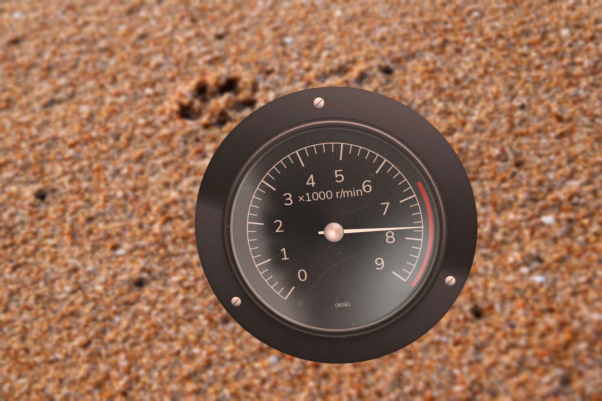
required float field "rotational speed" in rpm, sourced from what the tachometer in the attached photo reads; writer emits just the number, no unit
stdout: 7700
